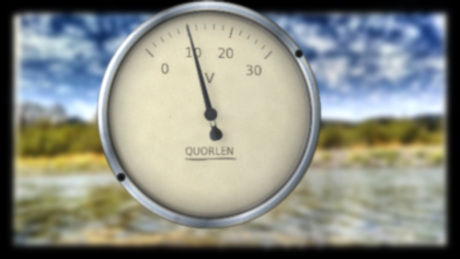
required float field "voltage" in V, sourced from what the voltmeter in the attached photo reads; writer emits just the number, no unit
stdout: 10
